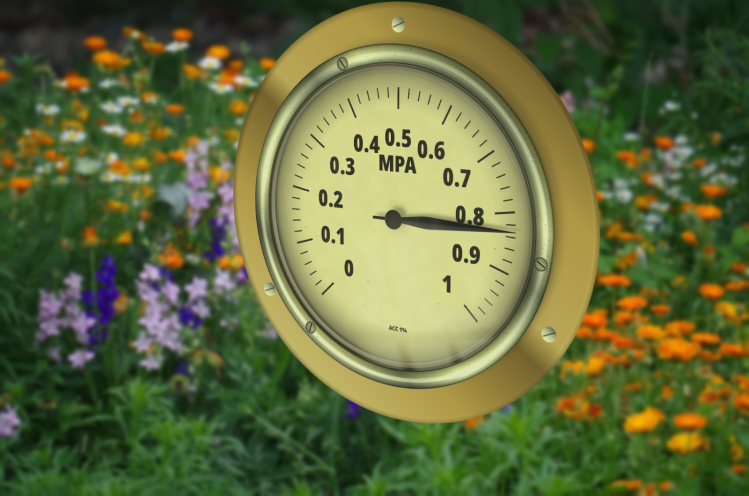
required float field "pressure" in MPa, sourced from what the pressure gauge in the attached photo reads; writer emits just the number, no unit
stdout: 0.83
